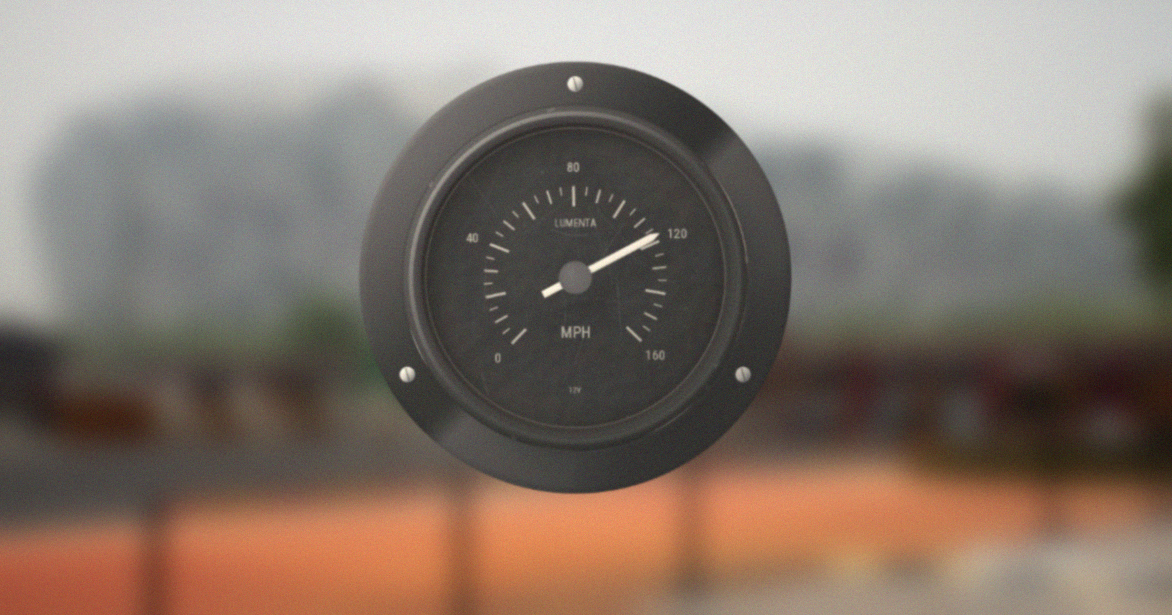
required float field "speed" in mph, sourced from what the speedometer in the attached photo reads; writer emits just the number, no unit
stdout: 117.5
